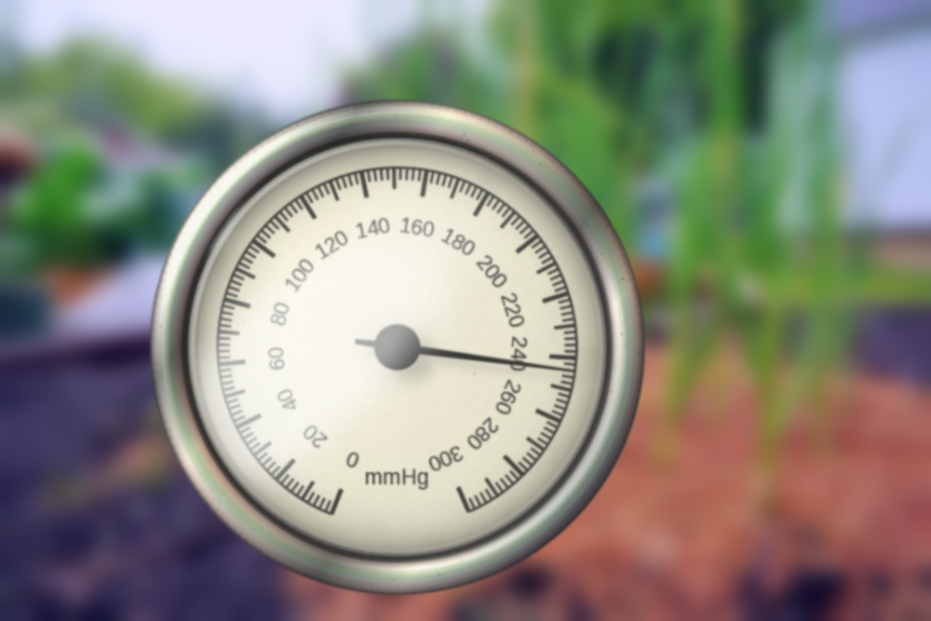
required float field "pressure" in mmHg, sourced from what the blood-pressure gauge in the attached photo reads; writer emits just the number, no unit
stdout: 244
